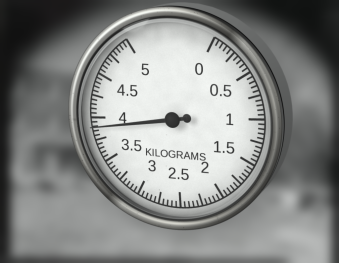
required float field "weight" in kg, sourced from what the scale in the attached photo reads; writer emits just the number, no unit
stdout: 3.9
